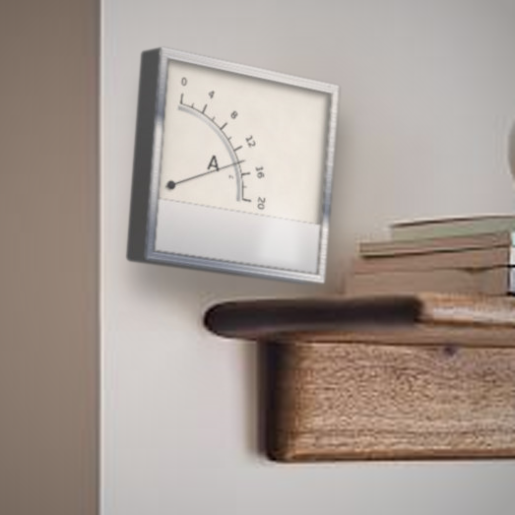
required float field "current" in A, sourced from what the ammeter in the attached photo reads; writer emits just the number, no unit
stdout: 14
